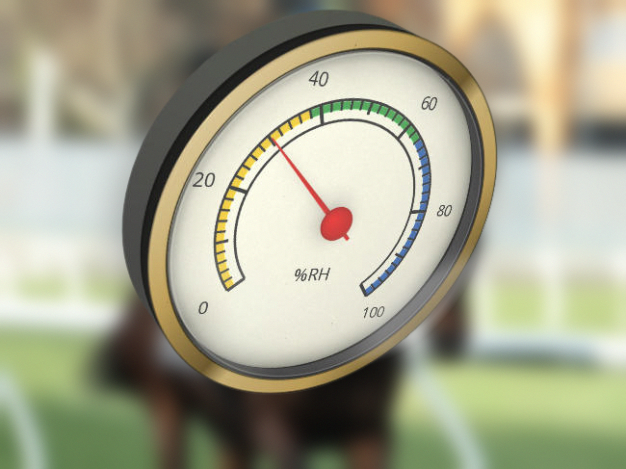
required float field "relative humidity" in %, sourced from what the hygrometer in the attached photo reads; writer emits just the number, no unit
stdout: 30
